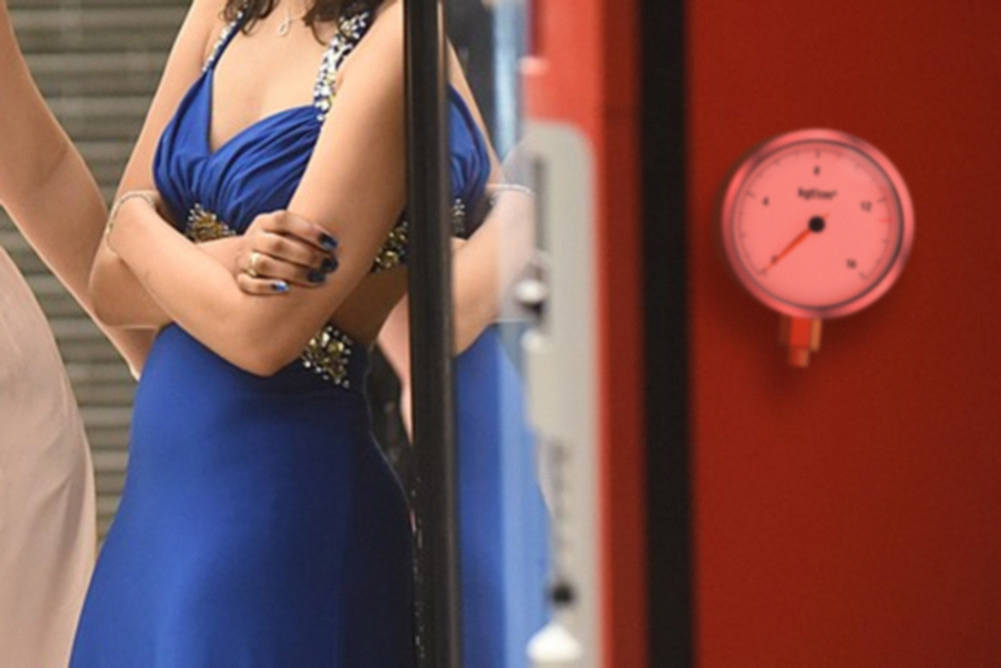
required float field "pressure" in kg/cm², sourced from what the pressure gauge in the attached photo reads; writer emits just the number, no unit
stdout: 0
